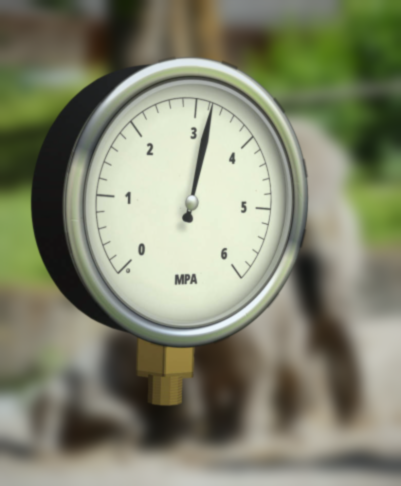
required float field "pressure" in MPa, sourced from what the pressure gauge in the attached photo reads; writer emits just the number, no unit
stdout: 3.2
